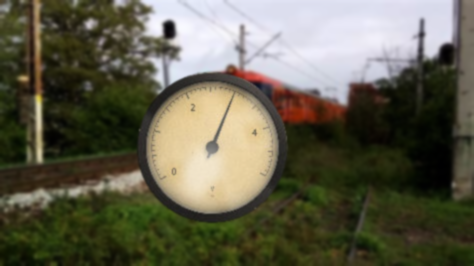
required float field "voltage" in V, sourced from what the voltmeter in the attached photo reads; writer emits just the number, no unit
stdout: 3
